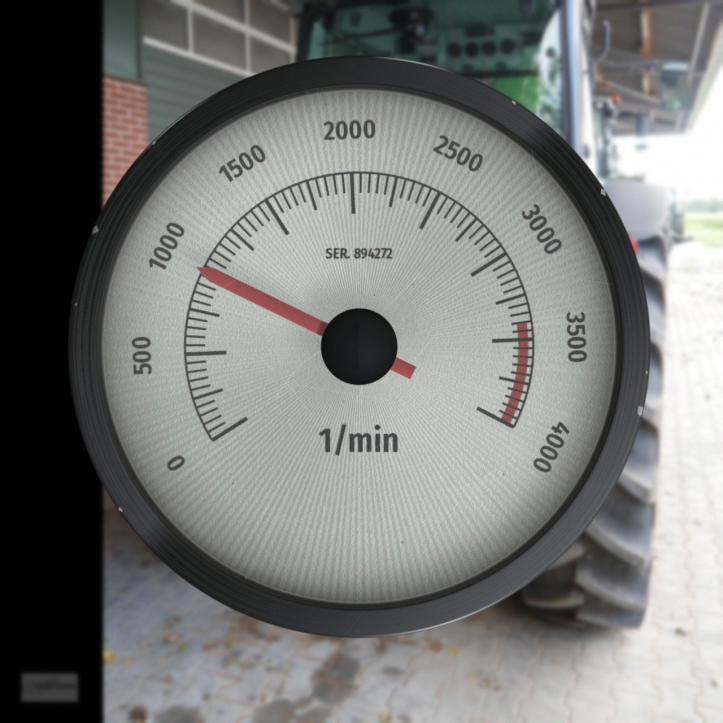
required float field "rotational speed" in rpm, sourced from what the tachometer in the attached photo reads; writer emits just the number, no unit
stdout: 975
